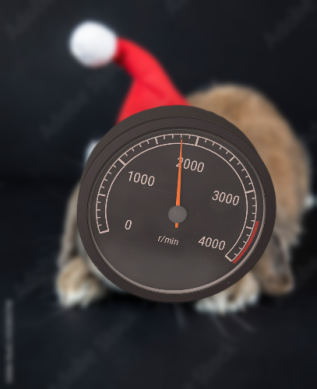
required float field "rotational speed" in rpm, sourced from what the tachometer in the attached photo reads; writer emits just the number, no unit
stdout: 1800
